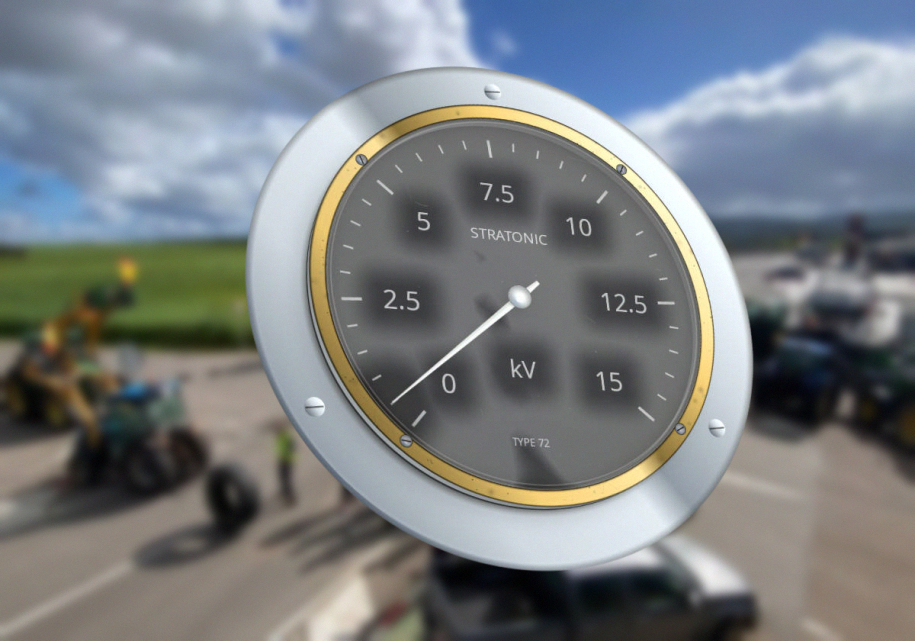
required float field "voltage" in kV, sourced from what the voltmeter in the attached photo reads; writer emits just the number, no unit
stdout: 0.5
